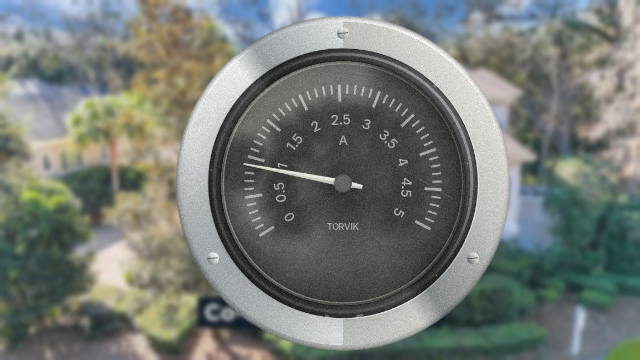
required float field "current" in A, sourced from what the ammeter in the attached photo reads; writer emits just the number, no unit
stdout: 0.9
